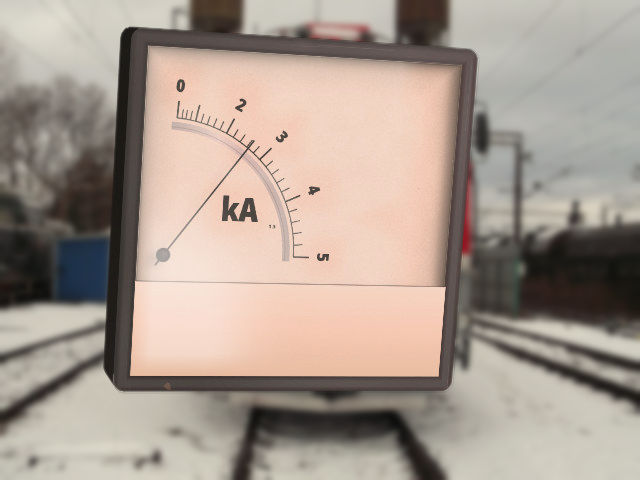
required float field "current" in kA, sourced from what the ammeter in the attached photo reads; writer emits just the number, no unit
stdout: 2.6
